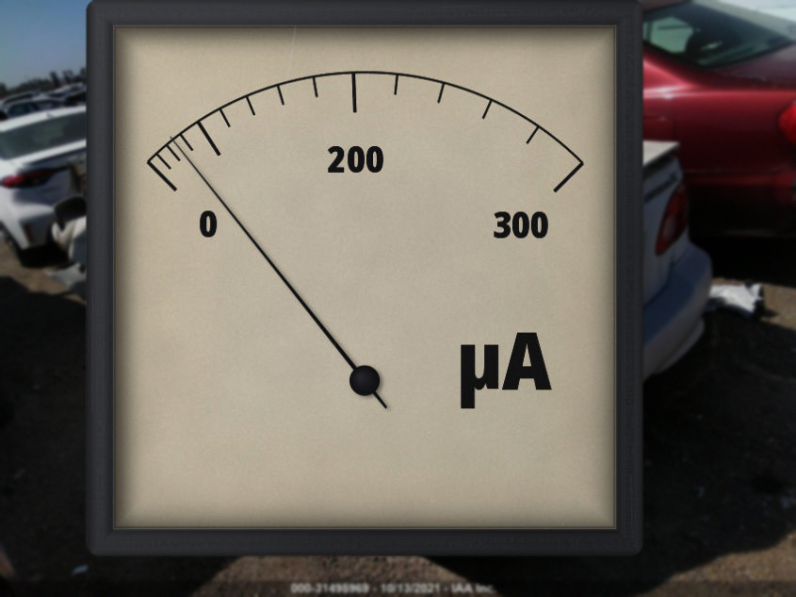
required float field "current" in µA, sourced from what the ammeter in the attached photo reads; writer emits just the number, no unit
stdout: 70
